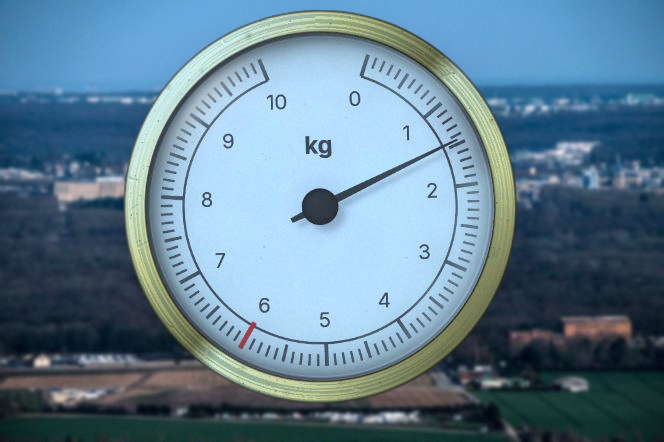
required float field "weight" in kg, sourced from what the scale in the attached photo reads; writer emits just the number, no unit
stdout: 1.45
